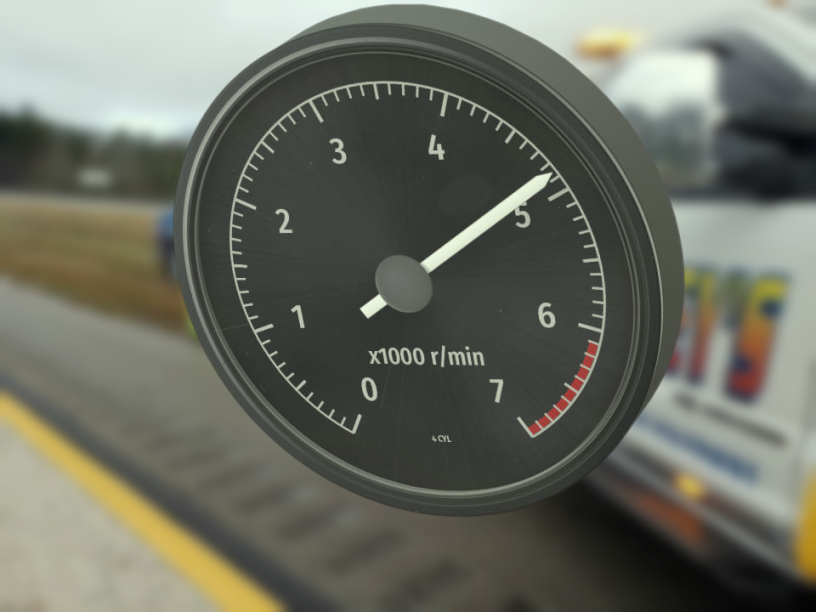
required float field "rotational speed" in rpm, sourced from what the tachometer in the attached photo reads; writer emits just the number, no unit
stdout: 4850
